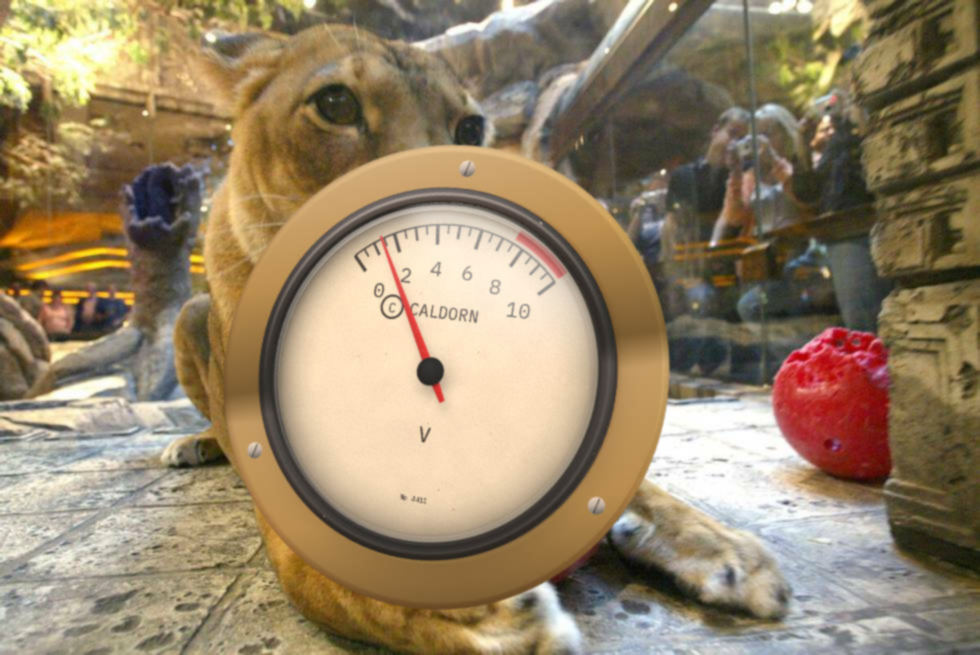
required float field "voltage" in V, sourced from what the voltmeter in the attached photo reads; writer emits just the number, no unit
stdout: 1.5
